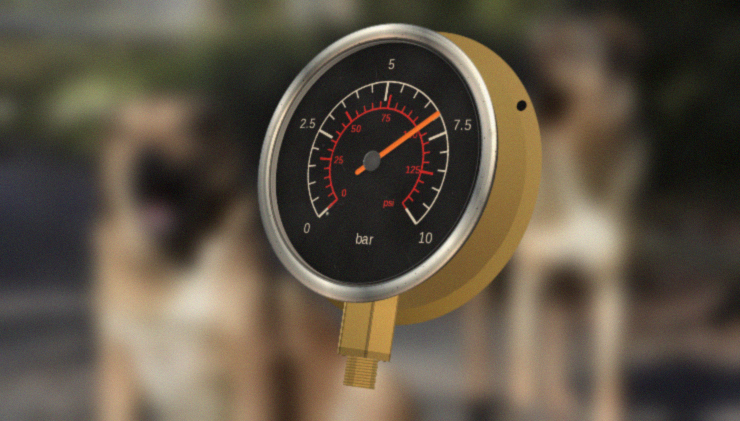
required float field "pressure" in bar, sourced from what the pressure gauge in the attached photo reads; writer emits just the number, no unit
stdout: 7
